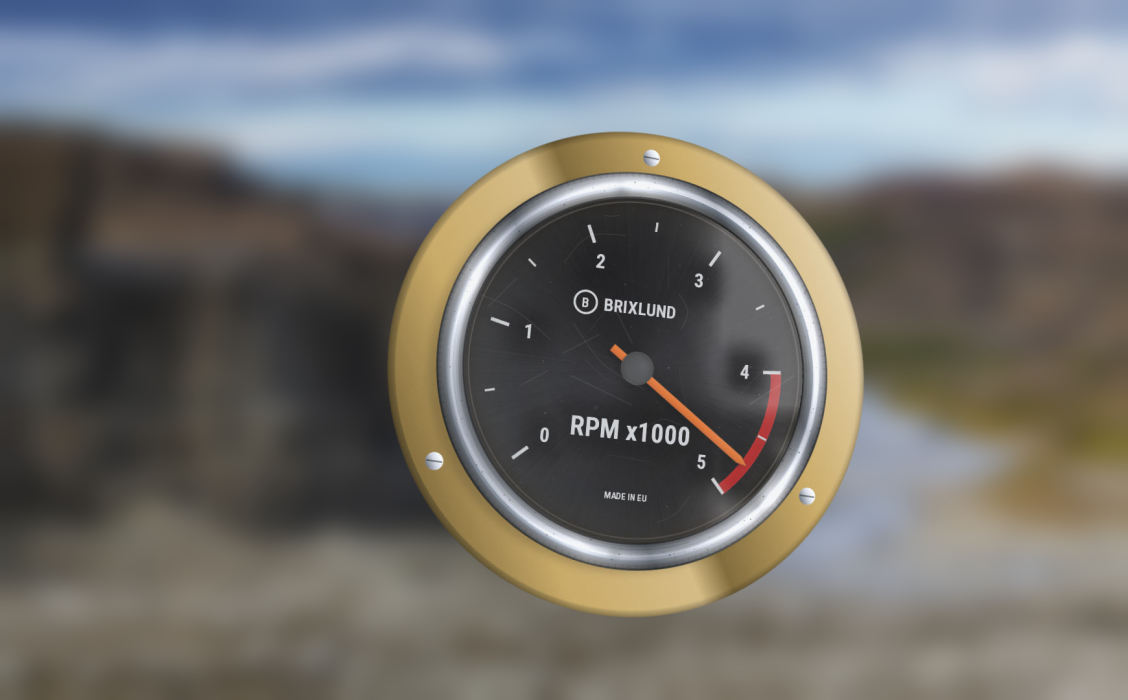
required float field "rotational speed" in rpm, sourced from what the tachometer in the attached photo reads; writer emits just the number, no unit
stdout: 4750
